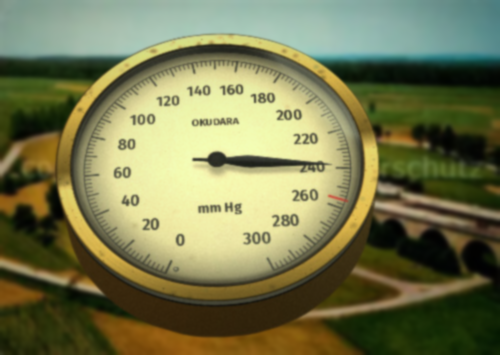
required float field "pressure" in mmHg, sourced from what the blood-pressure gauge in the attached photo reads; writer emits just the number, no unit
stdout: 240
